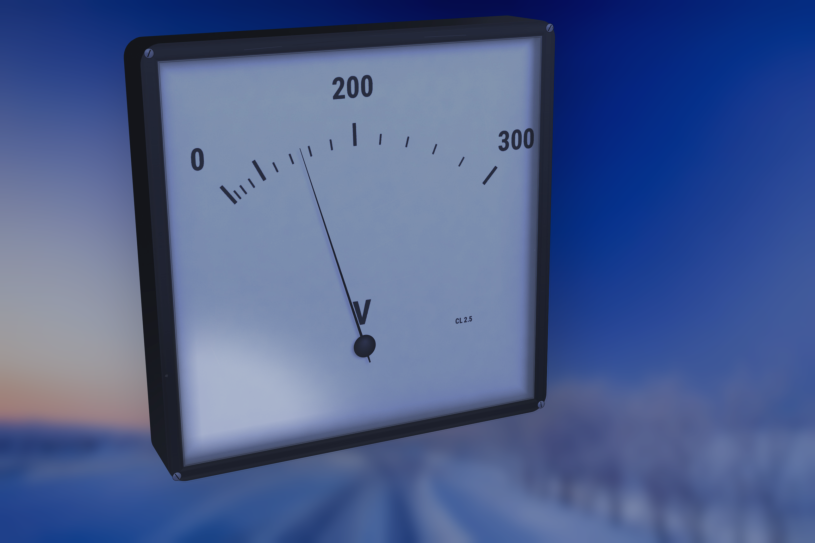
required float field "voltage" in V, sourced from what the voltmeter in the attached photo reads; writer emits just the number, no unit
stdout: 150
